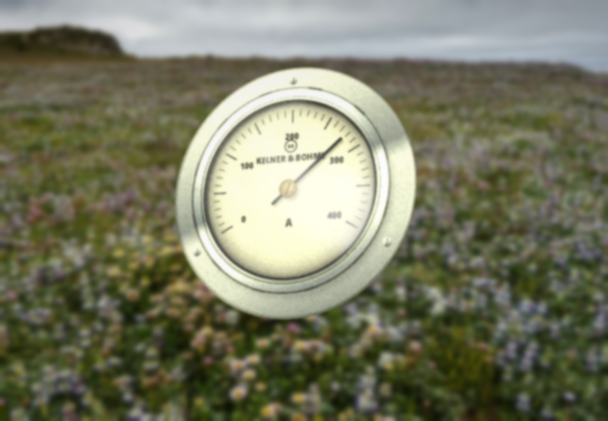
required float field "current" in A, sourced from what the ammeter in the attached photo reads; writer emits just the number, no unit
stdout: 280
